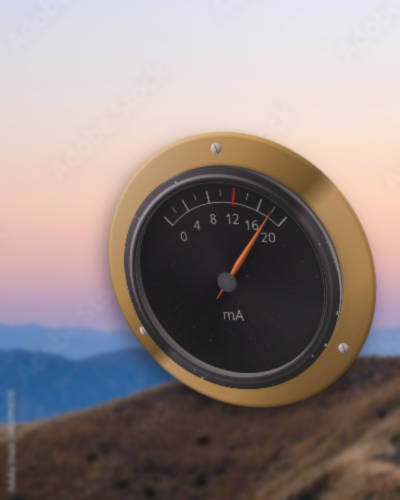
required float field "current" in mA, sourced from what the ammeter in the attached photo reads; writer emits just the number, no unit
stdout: 18
